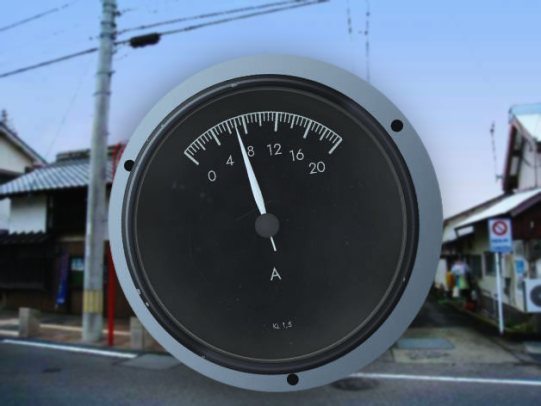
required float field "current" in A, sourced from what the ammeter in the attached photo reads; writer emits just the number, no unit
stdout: 7
